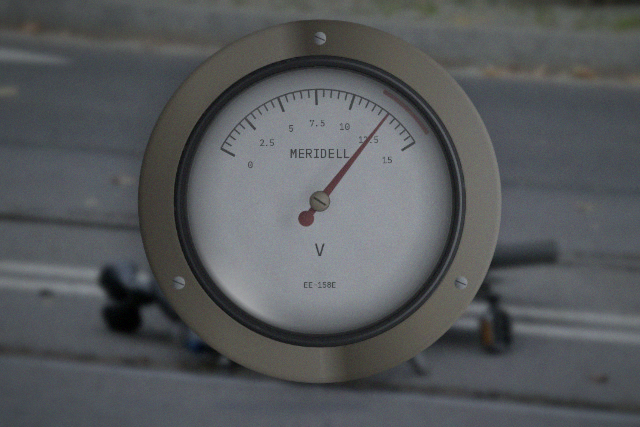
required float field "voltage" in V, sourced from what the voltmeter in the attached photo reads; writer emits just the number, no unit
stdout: 12.5
